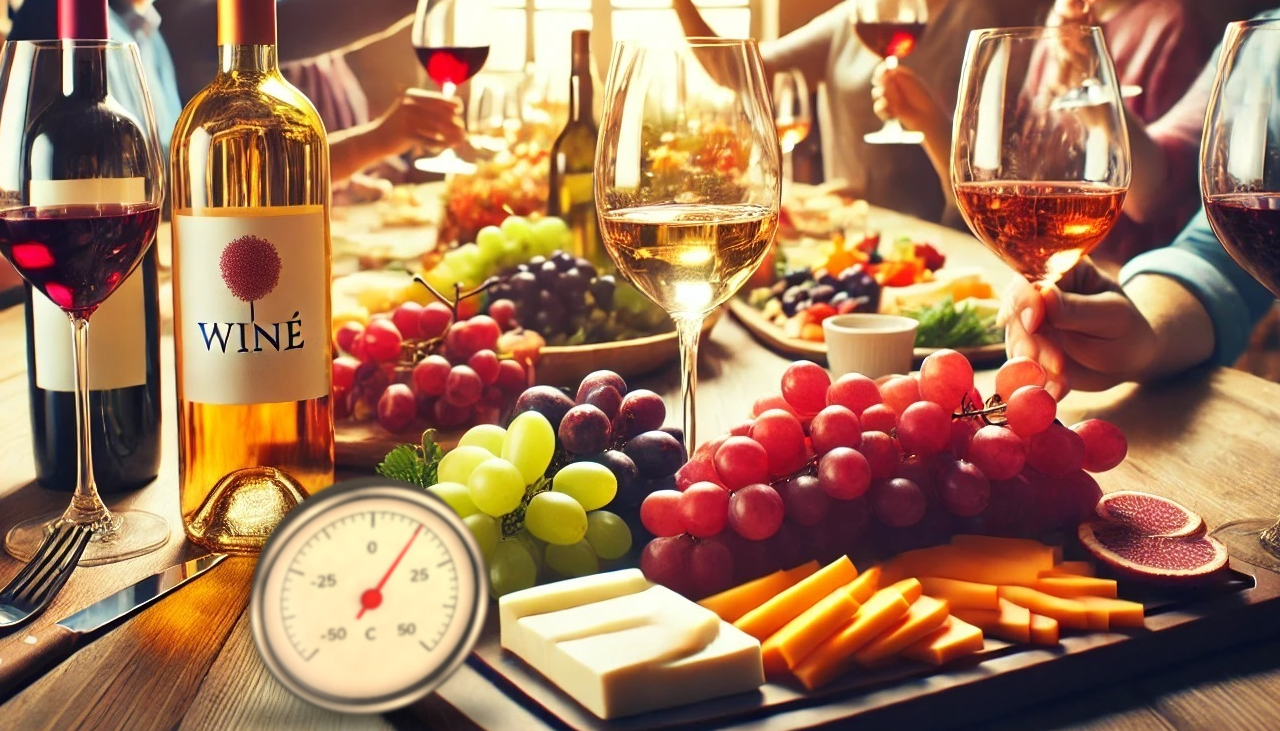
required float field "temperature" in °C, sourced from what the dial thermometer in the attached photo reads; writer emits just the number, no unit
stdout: 12.5
